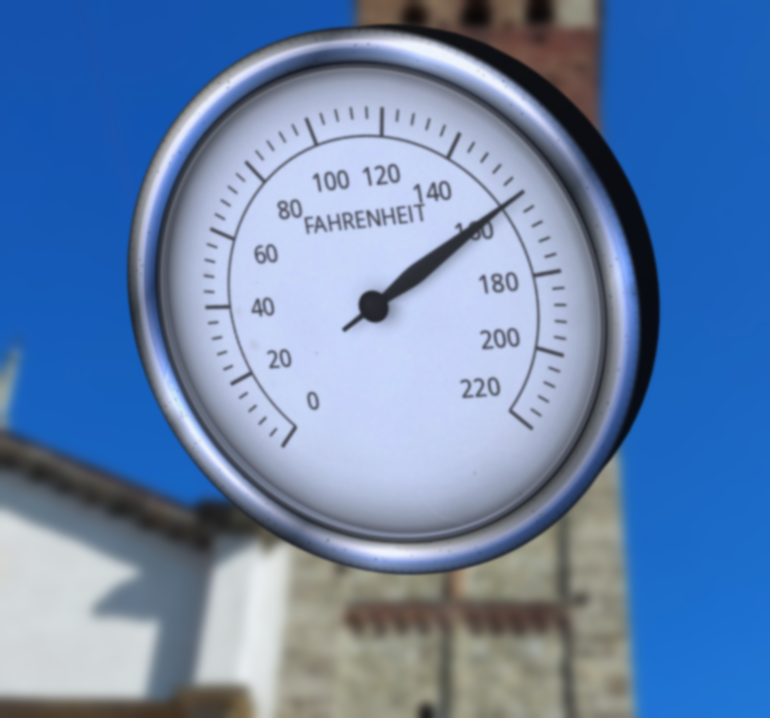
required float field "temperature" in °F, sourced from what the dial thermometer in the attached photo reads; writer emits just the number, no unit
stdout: 160
